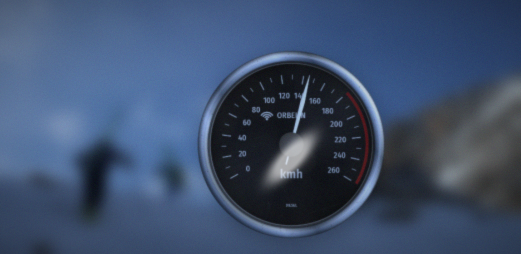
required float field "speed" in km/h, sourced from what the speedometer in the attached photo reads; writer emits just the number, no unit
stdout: 145
